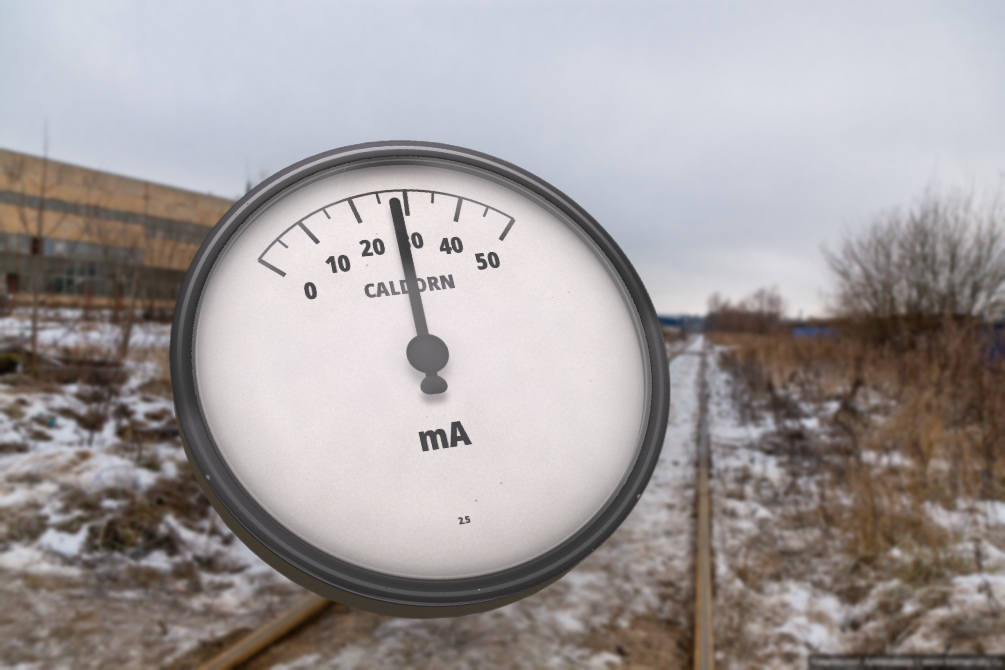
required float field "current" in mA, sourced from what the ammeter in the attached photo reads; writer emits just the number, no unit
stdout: 27.5
